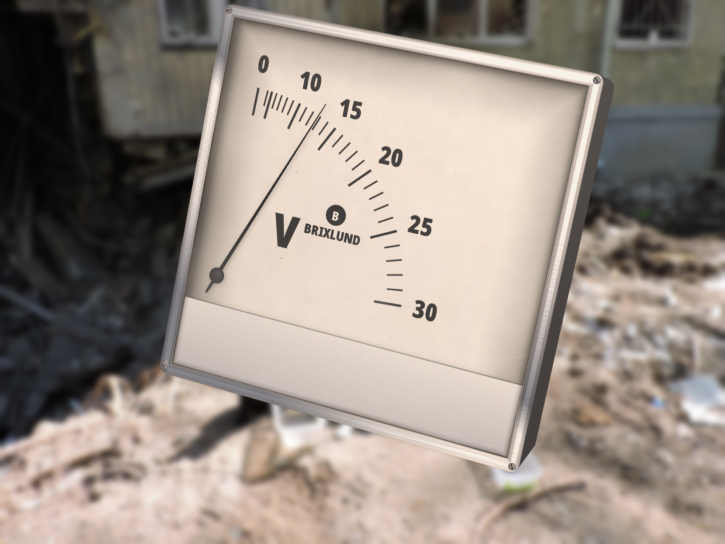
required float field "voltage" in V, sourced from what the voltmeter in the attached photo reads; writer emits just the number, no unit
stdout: 13
